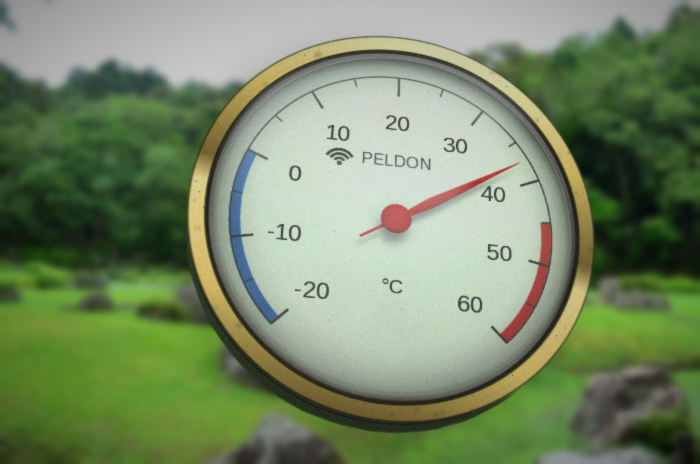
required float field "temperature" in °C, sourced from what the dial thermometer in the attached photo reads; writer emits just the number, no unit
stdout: 37.5
